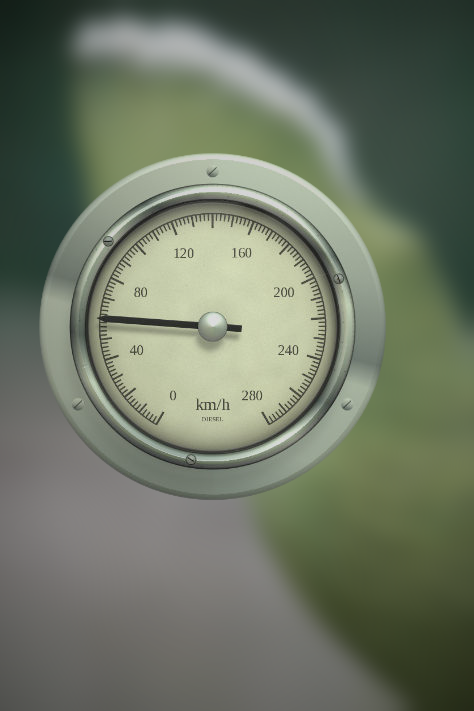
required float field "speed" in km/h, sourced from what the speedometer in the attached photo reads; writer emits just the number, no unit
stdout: 60
